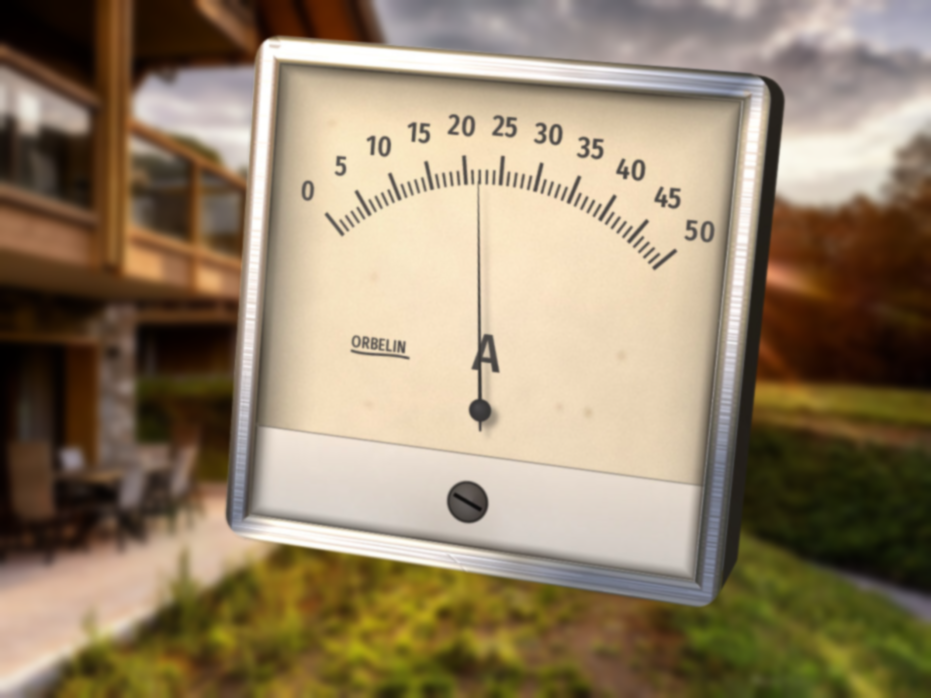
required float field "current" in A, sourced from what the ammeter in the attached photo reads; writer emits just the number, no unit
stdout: 22
